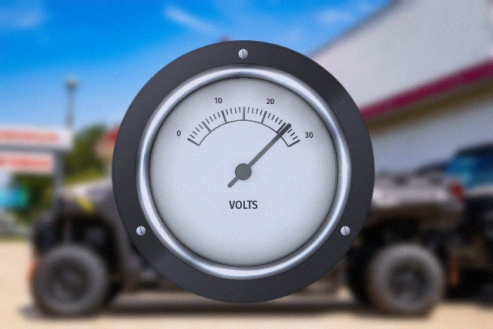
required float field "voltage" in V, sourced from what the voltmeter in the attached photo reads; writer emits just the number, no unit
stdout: 26
